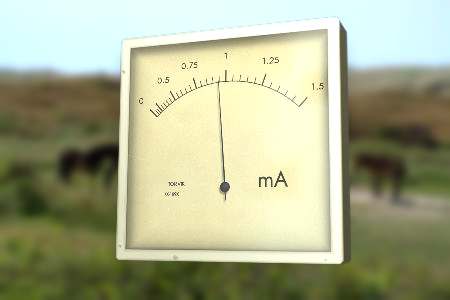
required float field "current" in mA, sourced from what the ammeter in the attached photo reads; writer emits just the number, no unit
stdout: 0.95
